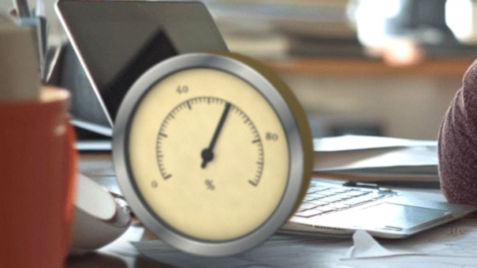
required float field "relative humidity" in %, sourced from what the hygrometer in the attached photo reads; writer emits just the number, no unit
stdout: 60
